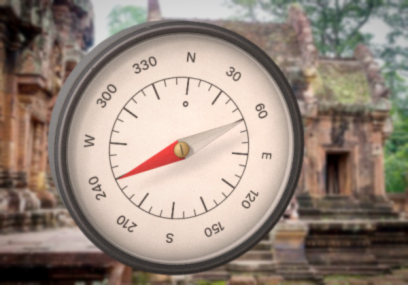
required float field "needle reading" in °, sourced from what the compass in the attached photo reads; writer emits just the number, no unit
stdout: 240
